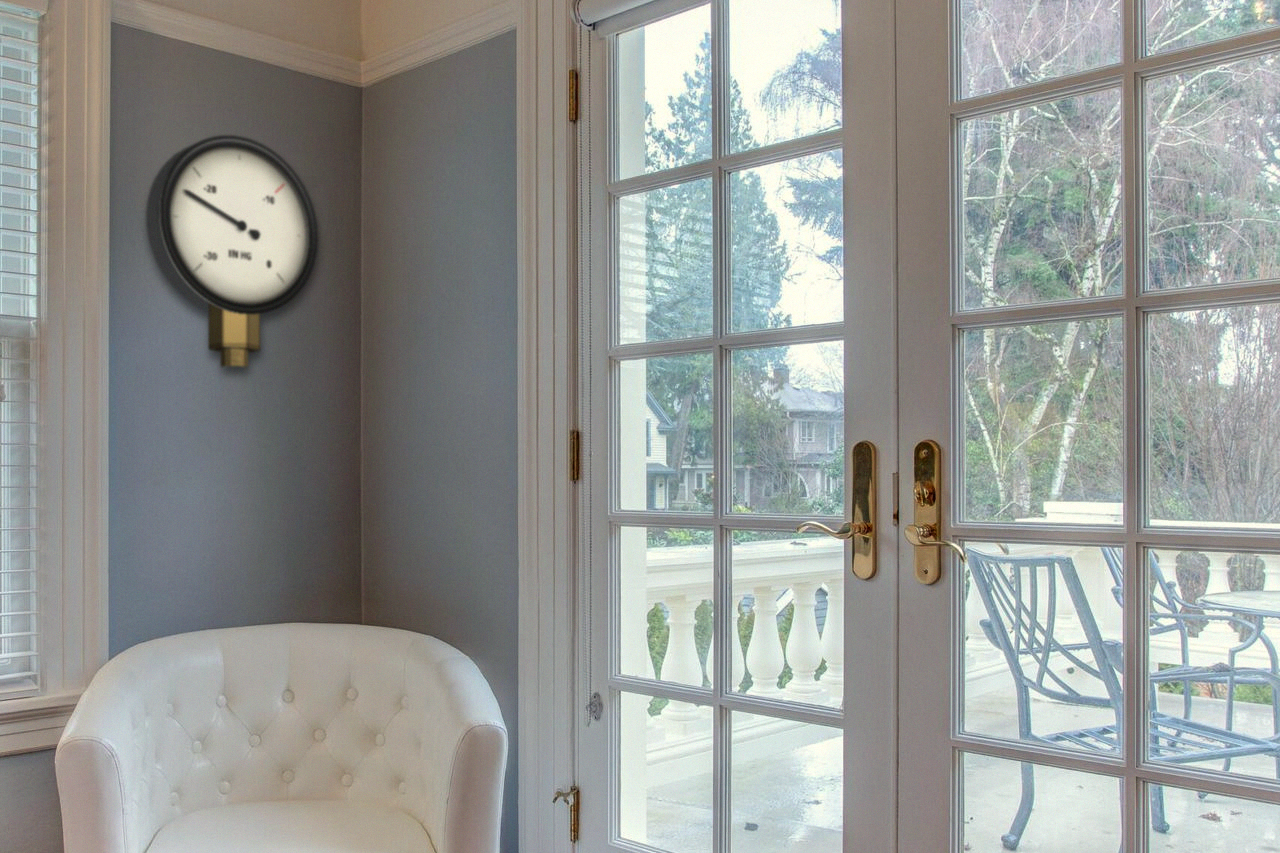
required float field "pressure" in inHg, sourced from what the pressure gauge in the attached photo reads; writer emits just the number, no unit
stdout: -22.5
